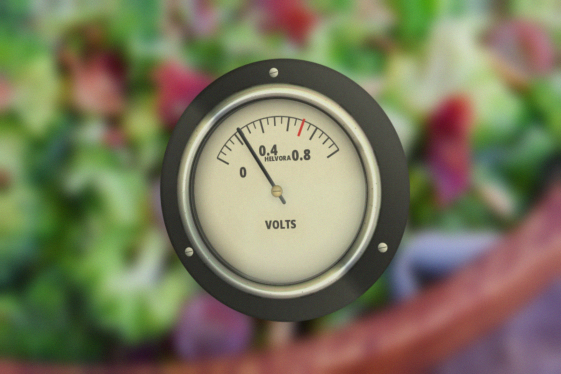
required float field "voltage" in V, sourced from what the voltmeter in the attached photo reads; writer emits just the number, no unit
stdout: 0.25
